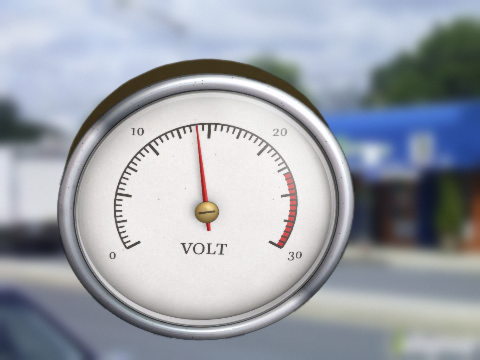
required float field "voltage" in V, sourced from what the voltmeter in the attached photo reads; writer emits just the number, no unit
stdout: 14
